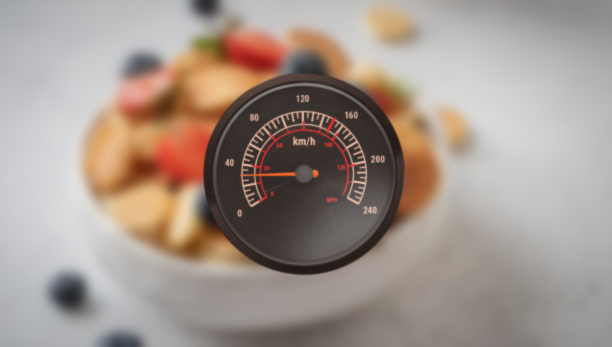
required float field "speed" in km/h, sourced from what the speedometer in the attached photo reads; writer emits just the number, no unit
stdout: 30
